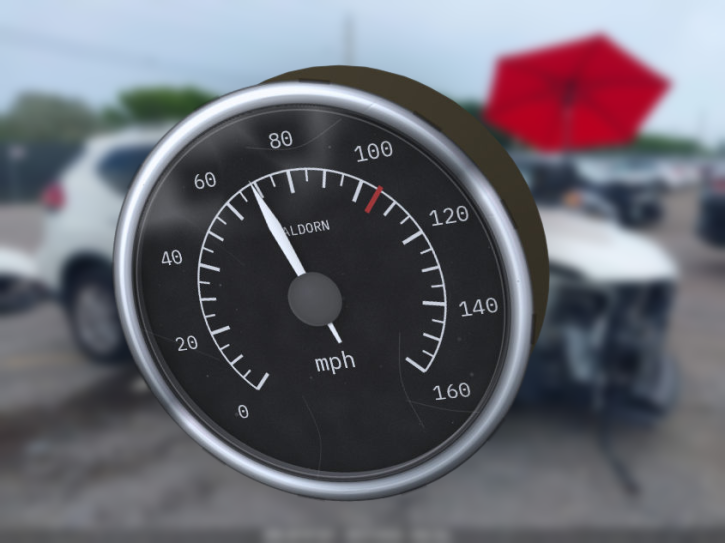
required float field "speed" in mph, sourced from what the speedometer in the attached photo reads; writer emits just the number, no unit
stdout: 70
